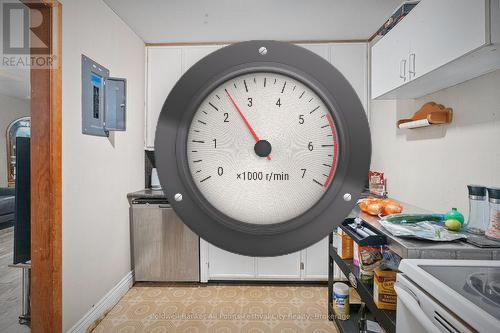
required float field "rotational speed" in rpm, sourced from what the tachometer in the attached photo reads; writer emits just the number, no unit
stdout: 2500
